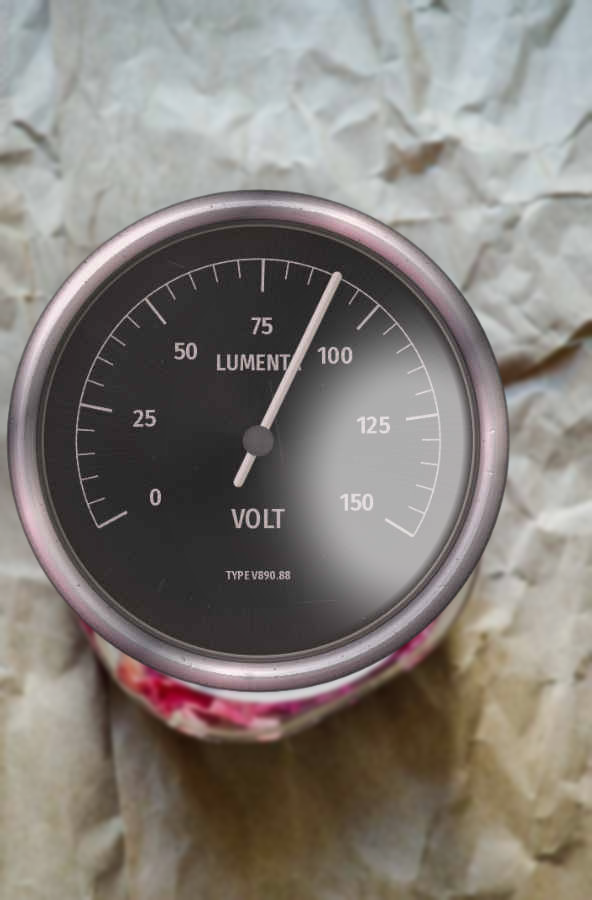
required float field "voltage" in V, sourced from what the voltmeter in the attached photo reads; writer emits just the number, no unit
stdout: 90
